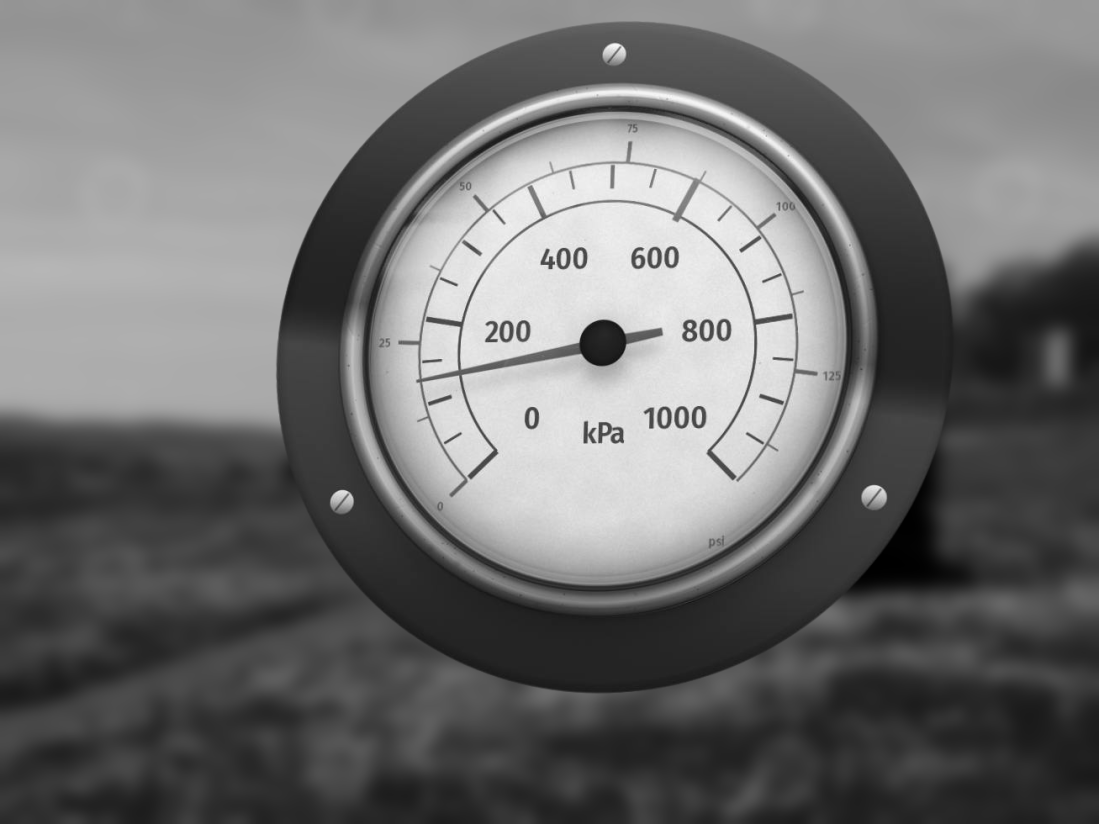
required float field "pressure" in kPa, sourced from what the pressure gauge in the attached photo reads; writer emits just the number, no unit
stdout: 125
